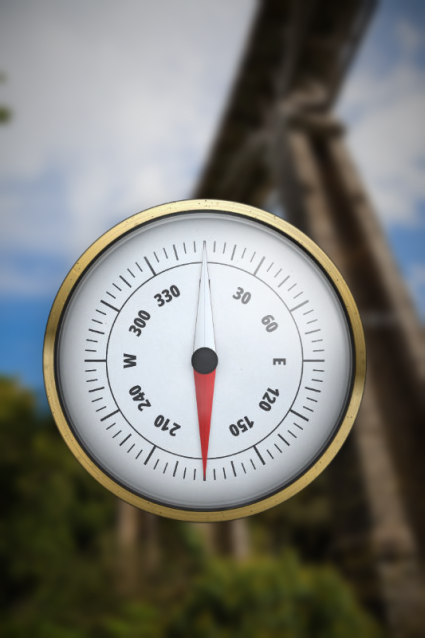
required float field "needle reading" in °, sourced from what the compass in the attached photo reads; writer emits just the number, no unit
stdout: 180
